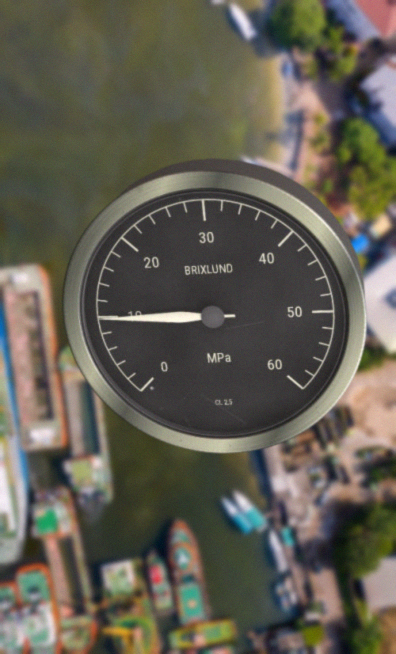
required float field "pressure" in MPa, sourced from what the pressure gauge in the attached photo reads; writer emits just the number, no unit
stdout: 10
